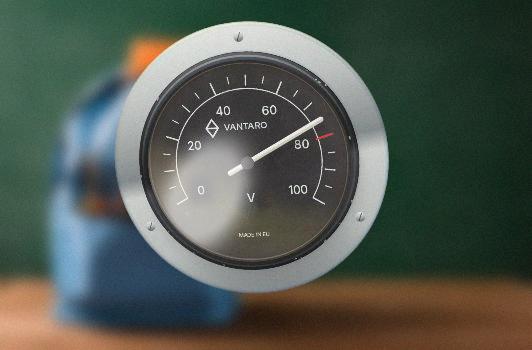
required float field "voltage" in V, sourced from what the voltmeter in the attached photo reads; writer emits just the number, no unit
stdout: 75
